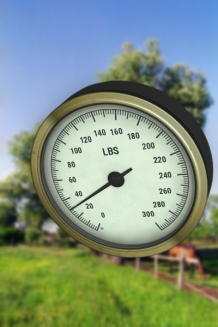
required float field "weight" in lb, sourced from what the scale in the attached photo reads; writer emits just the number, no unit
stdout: 30
